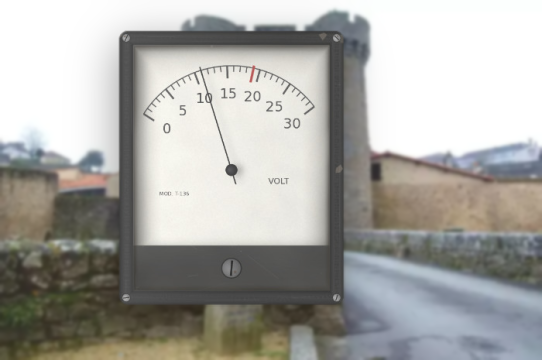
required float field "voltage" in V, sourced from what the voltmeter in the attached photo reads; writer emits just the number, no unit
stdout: 11
